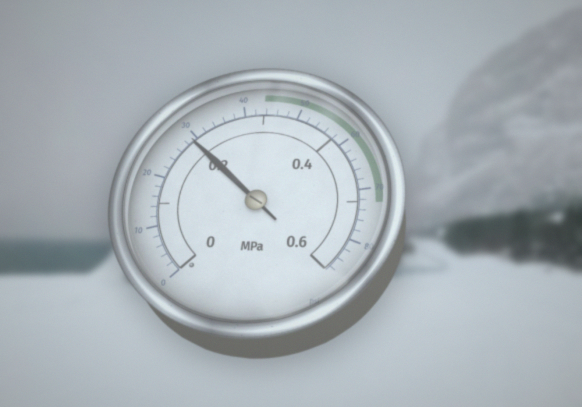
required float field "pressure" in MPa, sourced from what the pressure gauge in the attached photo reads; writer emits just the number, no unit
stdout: 0.2
